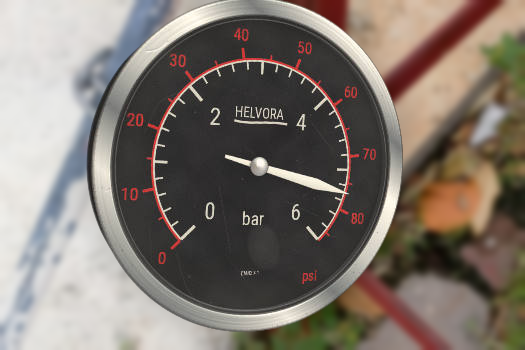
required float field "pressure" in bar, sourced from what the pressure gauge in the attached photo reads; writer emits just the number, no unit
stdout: 5.3
